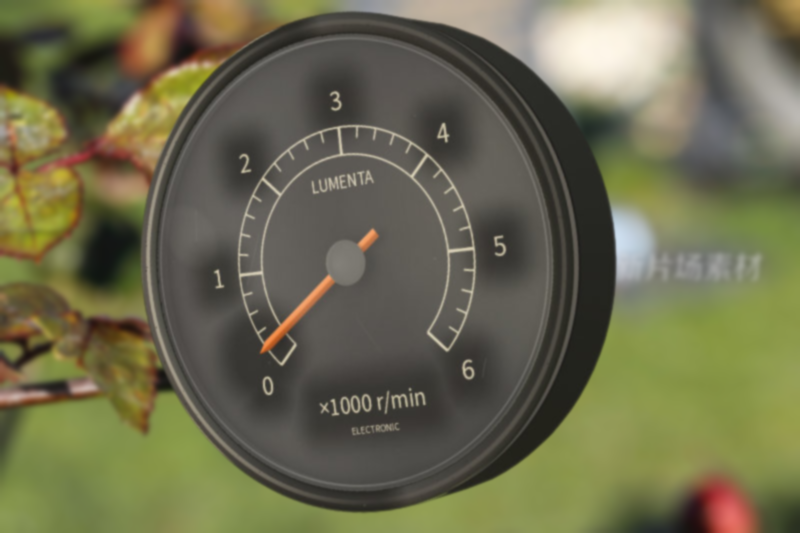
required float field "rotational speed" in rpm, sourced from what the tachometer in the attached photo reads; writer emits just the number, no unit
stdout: 200
